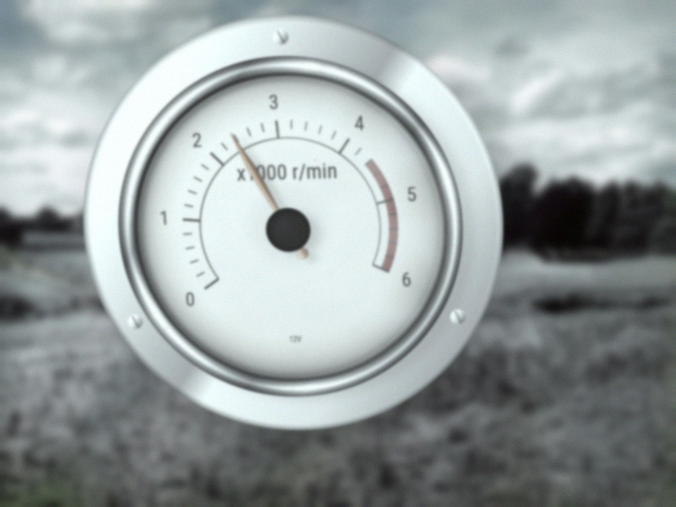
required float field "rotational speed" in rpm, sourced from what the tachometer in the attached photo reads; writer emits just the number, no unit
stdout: 2400
